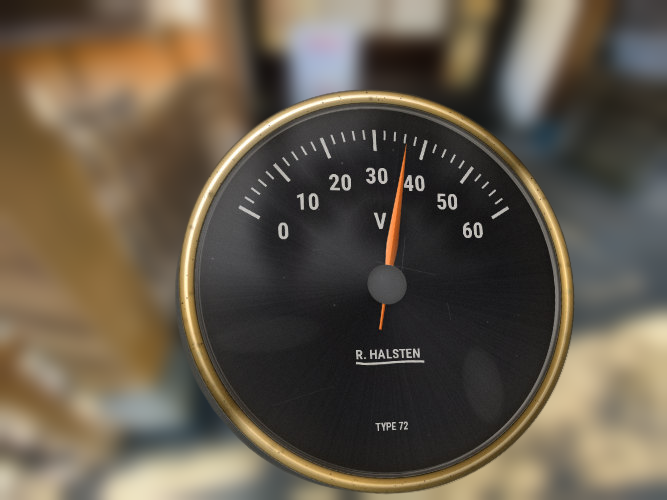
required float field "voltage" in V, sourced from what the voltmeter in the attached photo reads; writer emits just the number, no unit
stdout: 36
